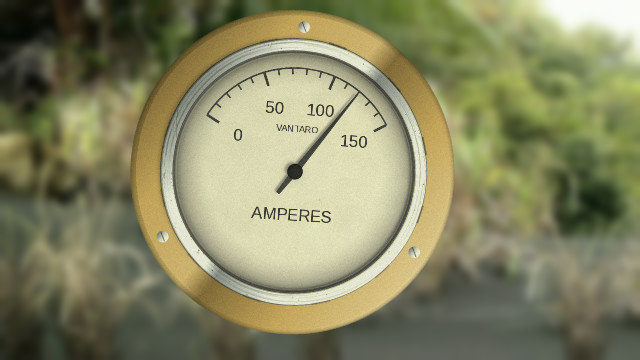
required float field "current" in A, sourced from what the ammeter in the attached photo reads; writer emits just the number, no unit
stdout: 120
